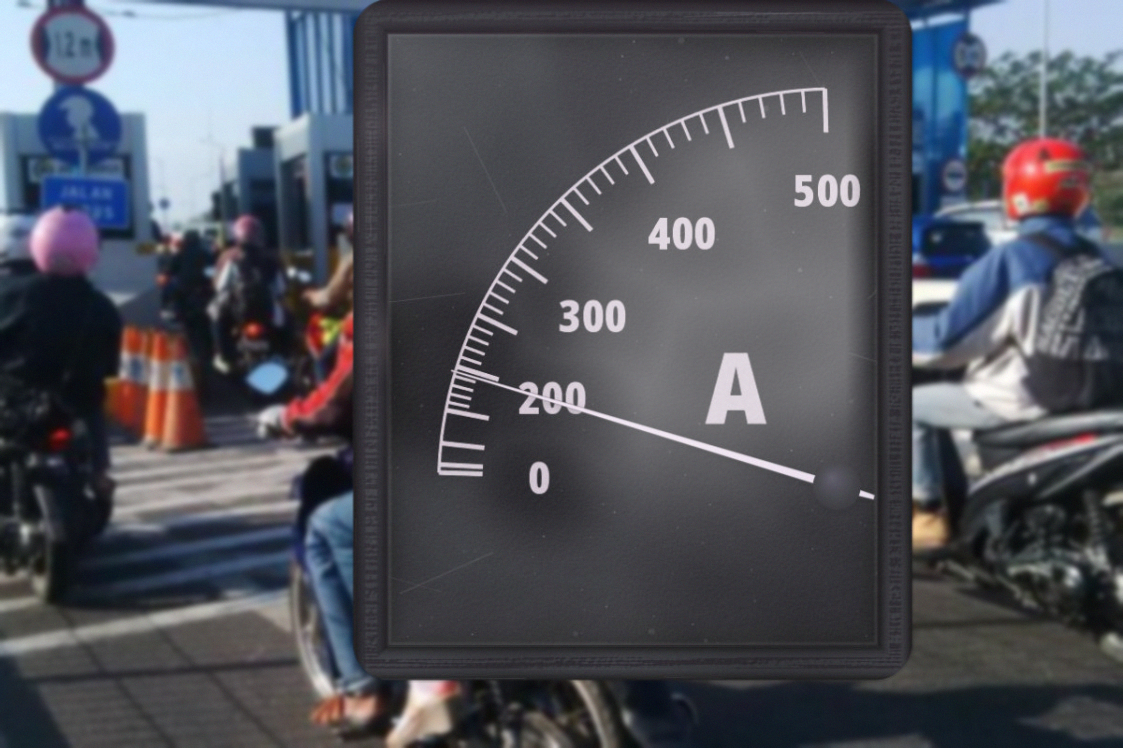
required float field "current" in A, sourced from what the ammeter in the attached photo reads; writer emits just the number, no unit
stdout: 195
